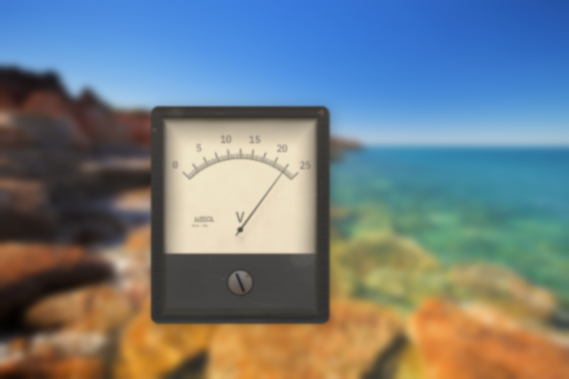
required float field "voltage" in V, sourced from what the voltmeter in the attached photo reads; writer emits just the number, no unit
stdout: 22.5
